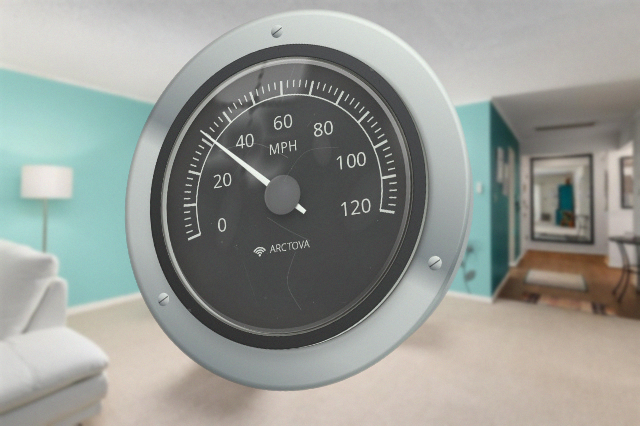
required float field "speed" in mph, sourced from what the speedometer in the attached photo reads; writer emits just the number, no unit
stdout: 32
